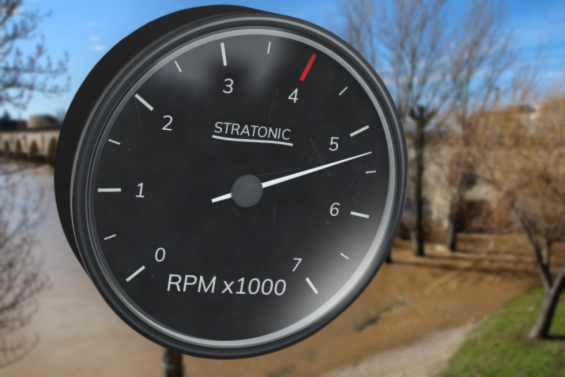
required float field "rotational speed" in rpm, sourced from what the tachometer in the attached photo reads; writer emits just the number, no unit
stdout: 5250
